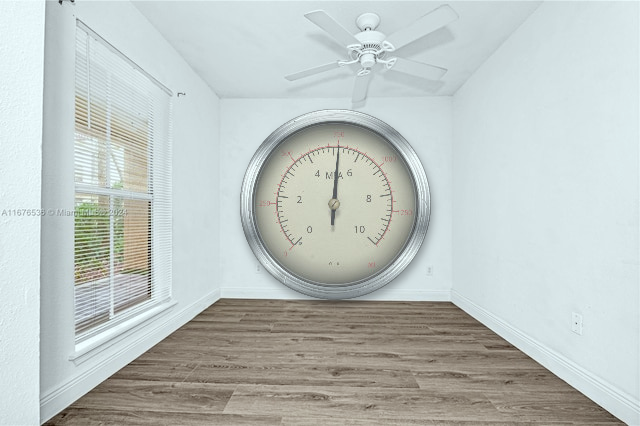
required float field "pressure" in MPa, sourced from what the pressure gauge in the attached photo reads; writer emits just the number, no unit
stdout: 5.2
